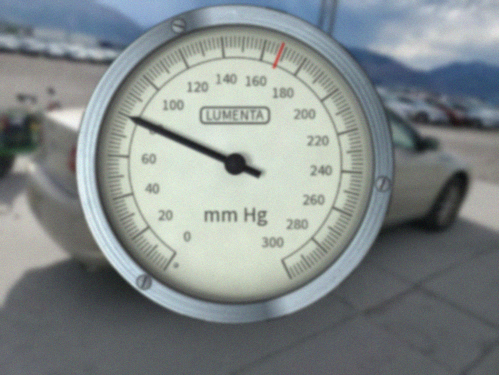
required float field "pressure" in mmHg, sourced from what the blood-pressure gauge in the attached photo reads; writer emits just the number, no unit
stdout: 80
